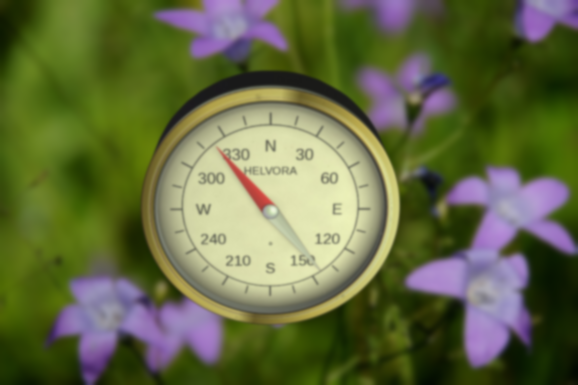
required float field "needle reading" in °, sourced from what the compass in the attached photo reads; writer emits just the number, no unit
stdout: 322.5
